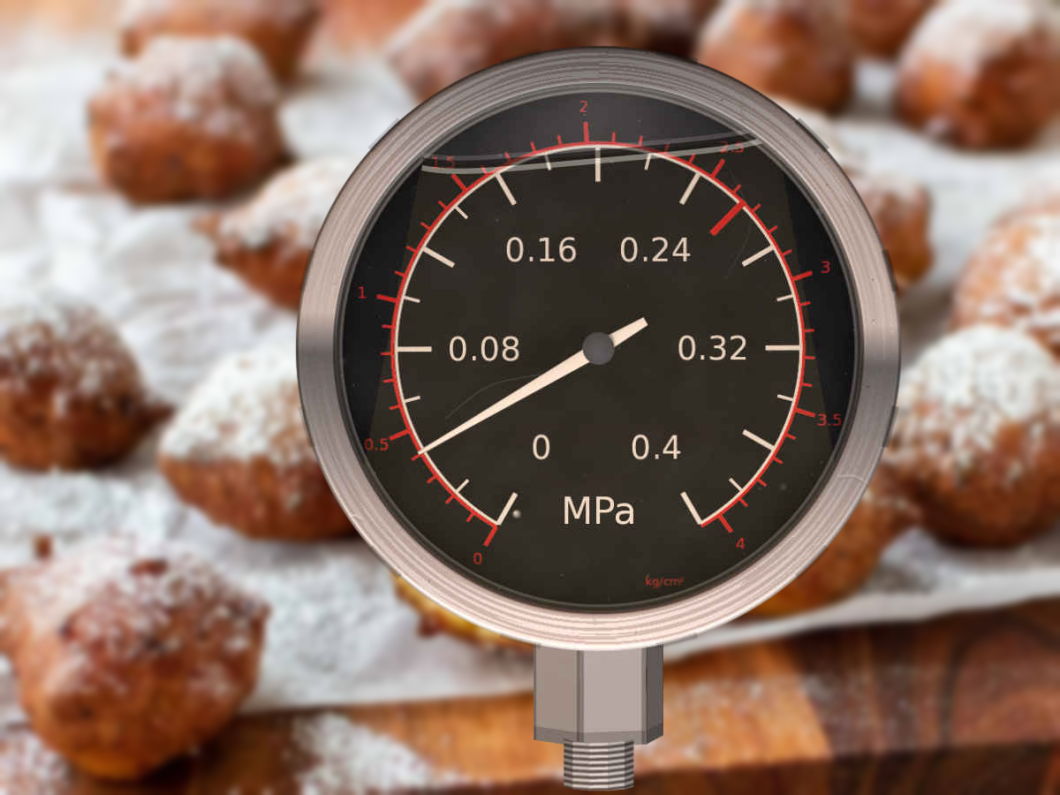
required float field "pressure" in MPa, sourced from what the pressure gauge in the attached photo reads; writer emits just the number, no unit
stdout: 0.04
